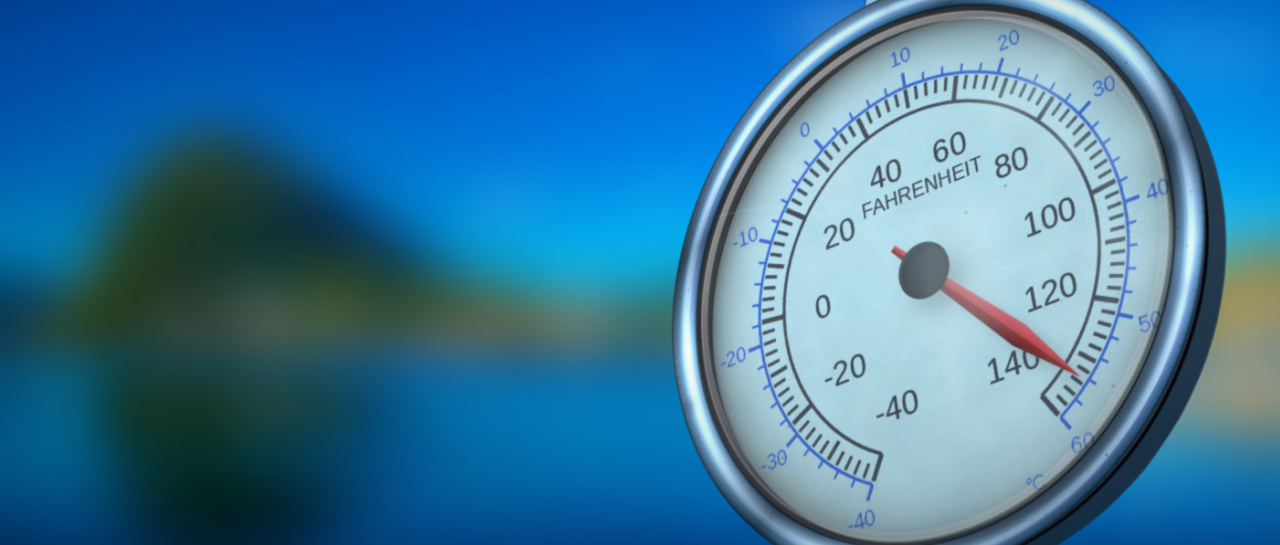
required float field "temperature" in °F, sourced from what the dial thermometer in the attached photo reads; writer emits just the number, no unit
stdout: 133
